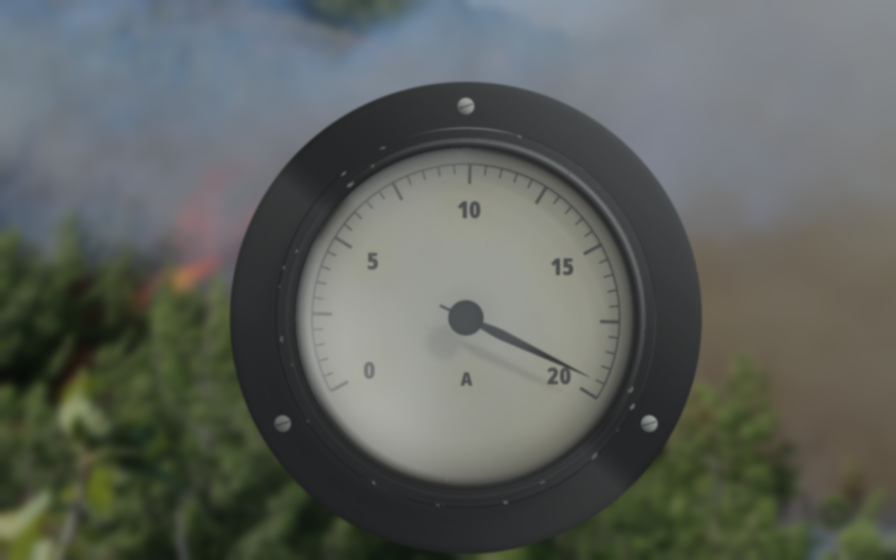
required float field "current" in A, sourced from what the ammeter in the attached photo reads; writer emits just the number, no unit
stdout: 19.5
